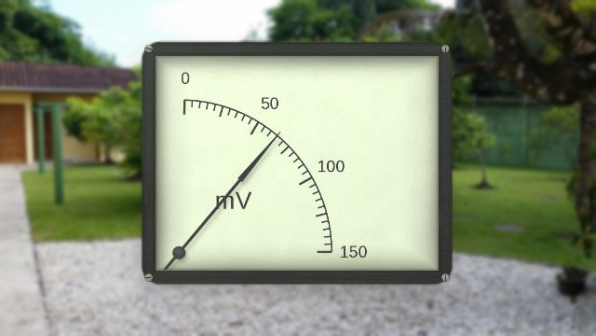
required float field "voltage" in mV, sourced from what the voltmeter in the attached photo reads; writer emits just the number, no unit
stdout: 65
